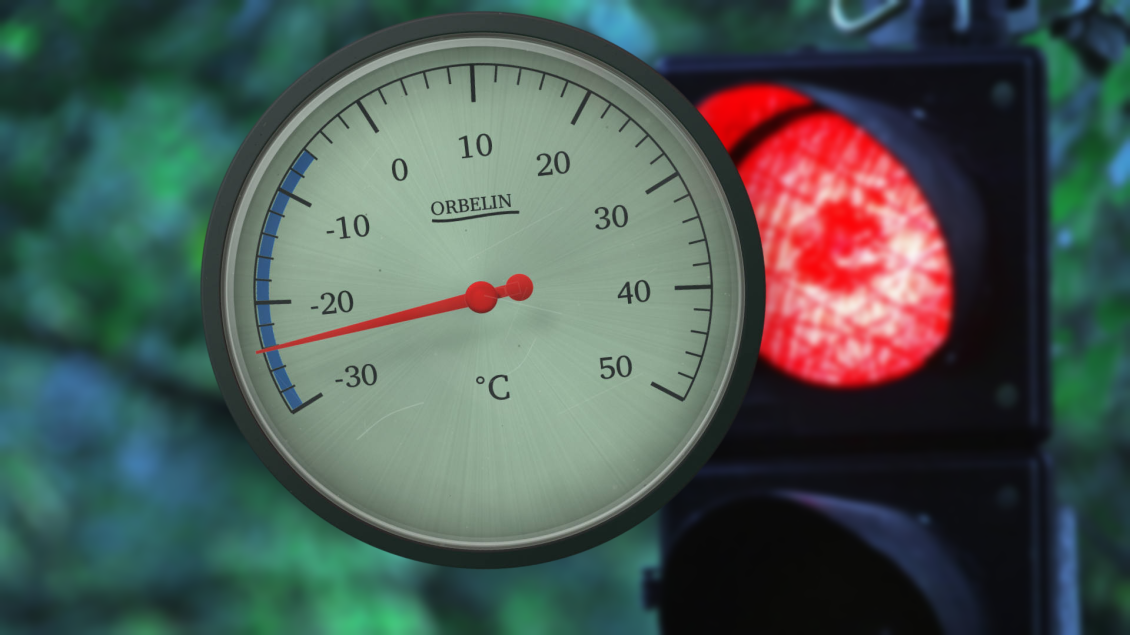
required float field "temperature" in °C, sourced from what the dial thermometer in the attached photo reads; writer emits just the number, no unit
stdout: -24
